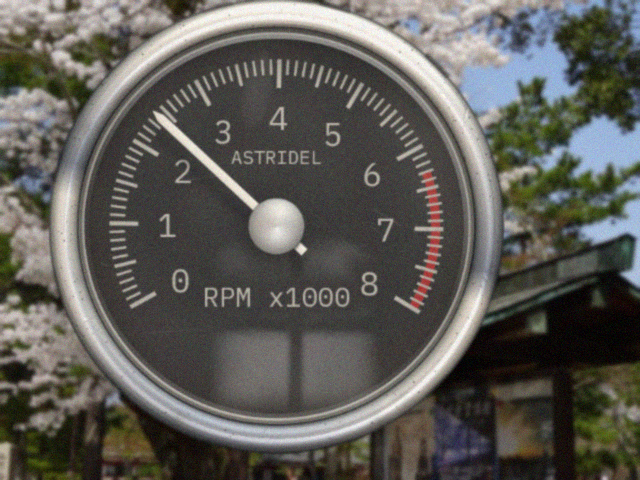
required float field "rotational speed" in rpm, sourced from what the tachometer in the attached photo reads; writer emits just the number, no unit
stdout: 2400
